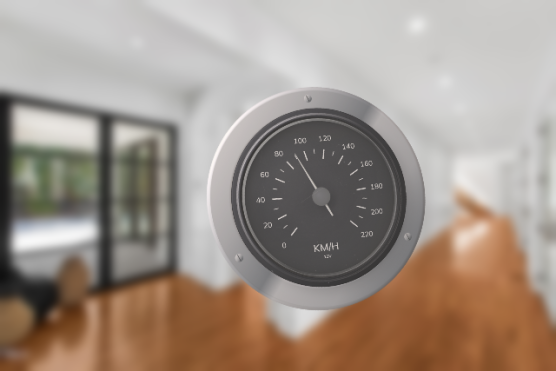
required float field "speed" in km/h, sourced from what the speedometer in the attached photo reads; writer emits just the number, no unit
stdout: 90
